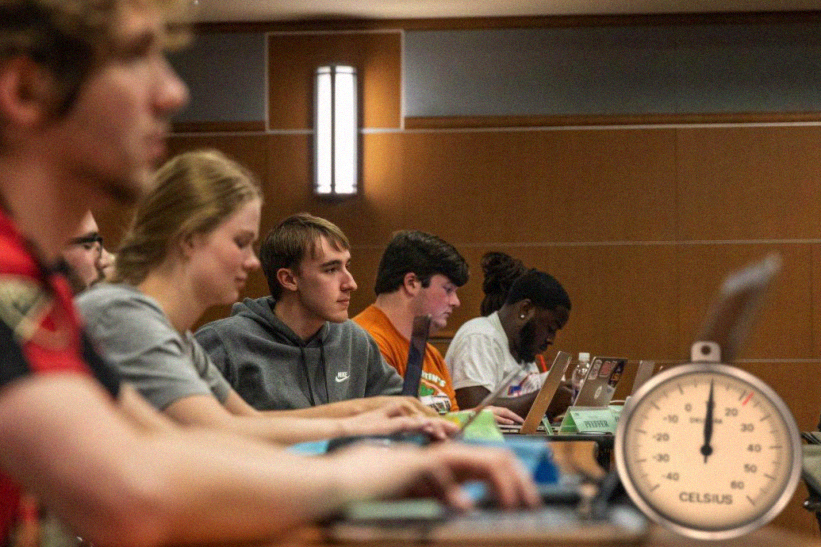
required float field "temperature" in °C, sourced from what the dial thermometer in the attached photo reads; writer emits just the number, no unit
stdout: 10
